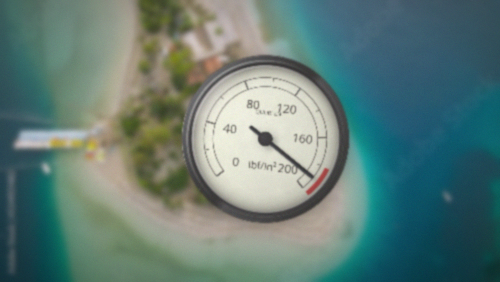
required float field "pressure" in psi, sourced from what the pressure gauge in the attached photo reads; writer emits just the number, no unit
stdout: 190
